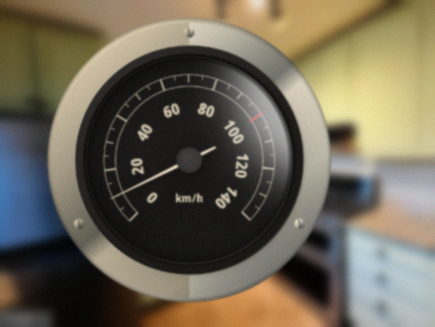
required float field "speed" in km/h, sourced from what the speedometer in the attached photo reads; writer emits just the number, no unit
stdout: 10
